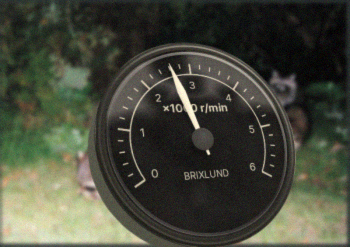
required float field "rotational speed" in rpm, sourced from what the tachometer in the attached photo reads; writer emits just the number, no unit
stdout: 2600
